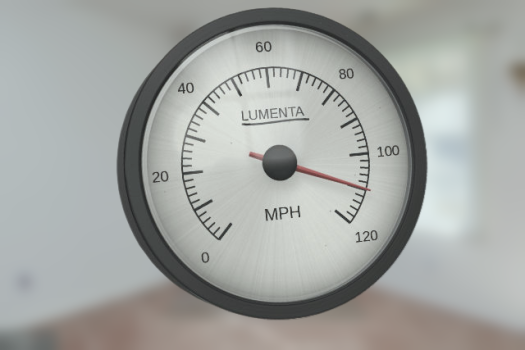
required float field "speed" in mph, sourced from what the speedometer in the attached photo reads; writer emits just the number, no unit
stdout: 110
